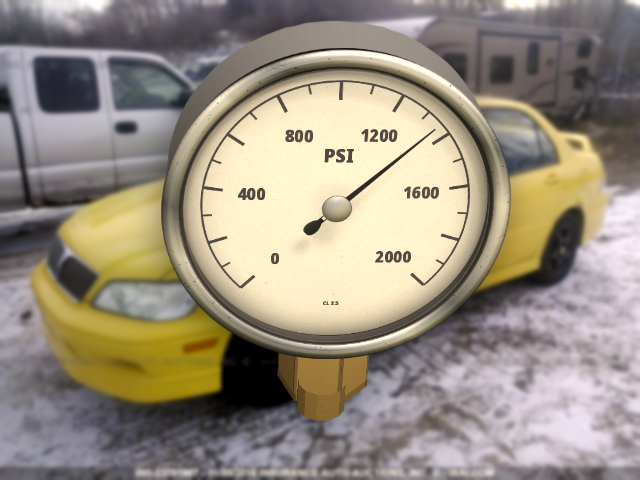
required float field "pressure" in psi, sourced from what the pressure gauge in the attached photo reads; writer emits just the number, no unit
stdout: 1350
